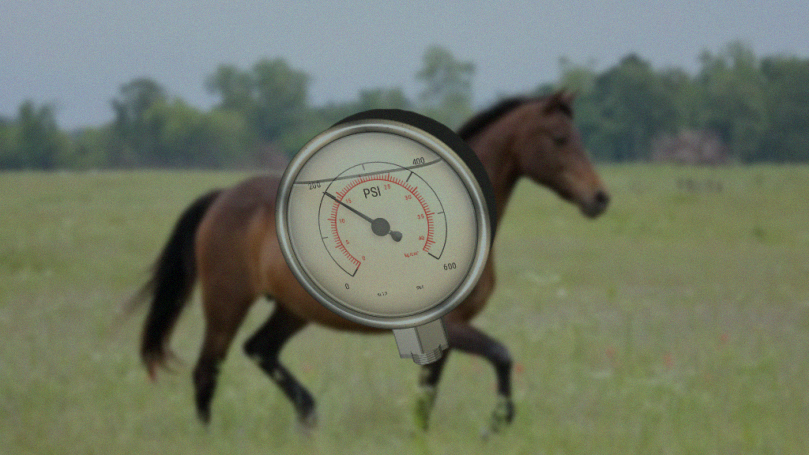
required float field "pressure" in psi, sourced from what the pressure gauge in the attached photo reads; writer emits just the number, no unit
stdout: 200
